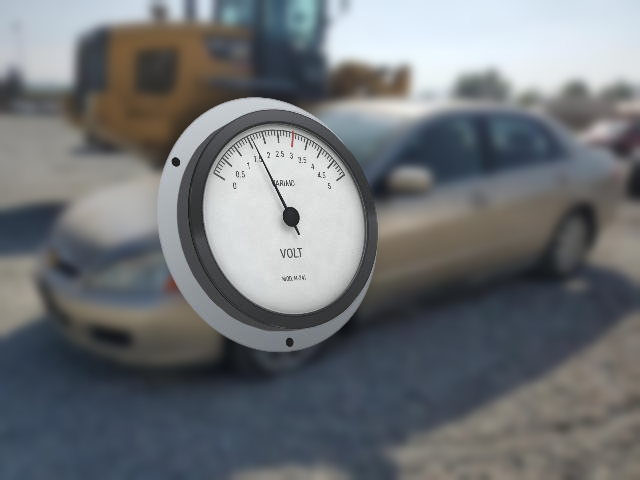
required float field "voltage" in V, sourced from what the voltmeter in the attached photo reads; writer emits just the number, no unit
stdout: 1.5
